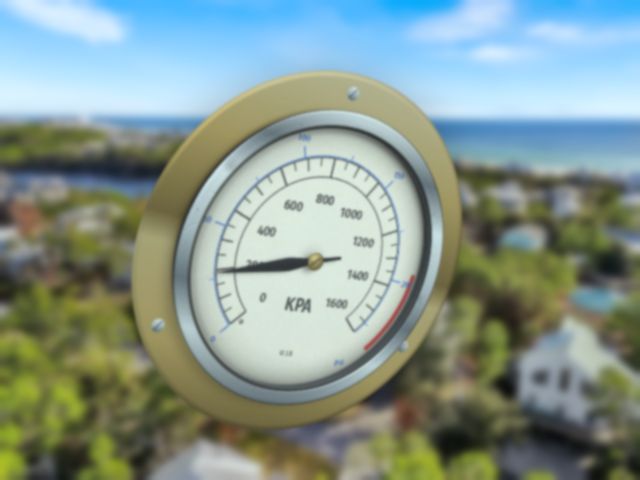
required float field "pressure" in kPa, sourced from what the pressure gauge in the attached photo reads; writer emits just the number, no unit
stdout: 200
